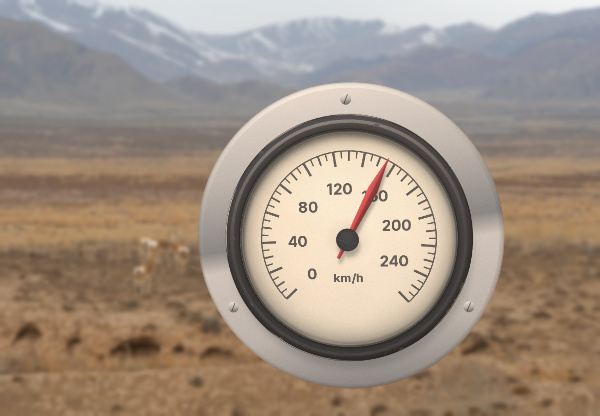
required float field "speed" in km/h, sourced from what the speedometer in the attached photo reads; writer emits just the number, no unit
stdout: 155
